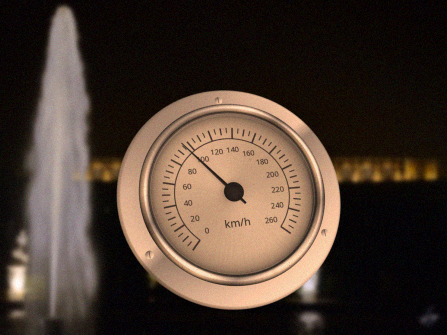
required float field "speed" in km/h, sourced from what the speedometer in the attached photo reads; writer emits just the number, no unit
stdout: 95
